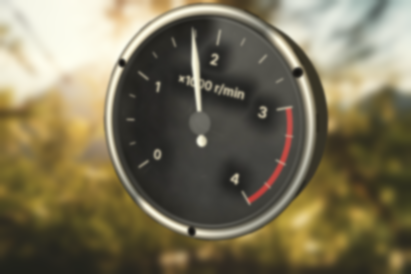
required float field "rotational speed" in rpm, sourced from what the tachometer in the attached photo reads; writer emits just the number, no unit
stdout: 1750
